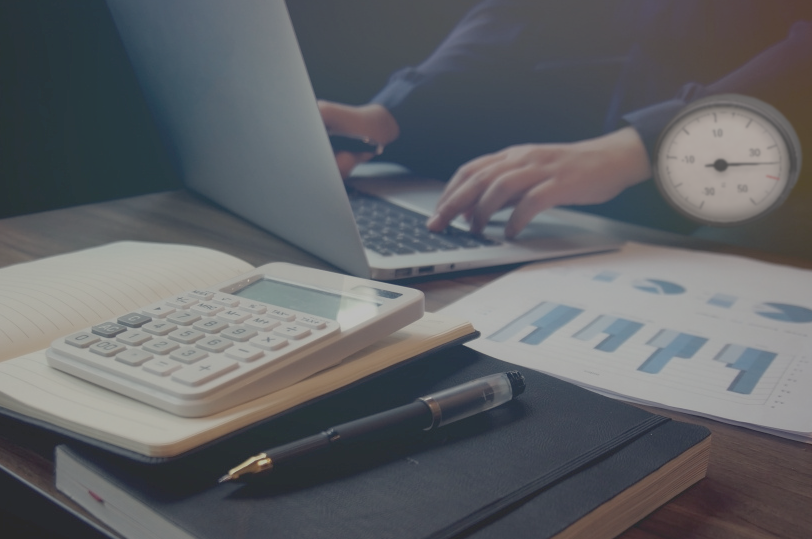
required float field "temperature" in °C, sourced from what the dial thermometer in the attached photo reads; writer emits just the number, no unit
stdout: 35
